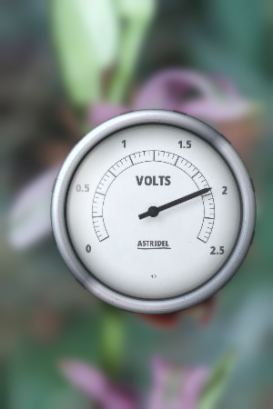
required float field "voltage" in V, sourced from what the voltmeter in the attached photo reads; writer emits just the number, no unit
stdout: 1.95
